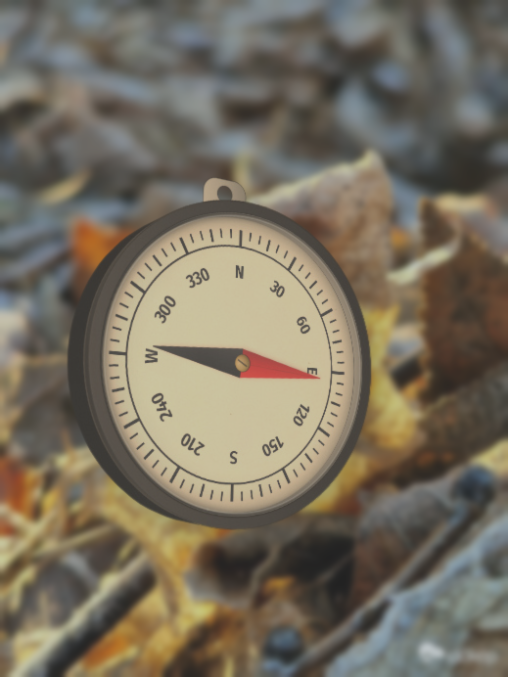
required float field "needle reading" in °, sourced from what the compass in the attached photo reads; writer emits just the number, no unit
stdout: 95
